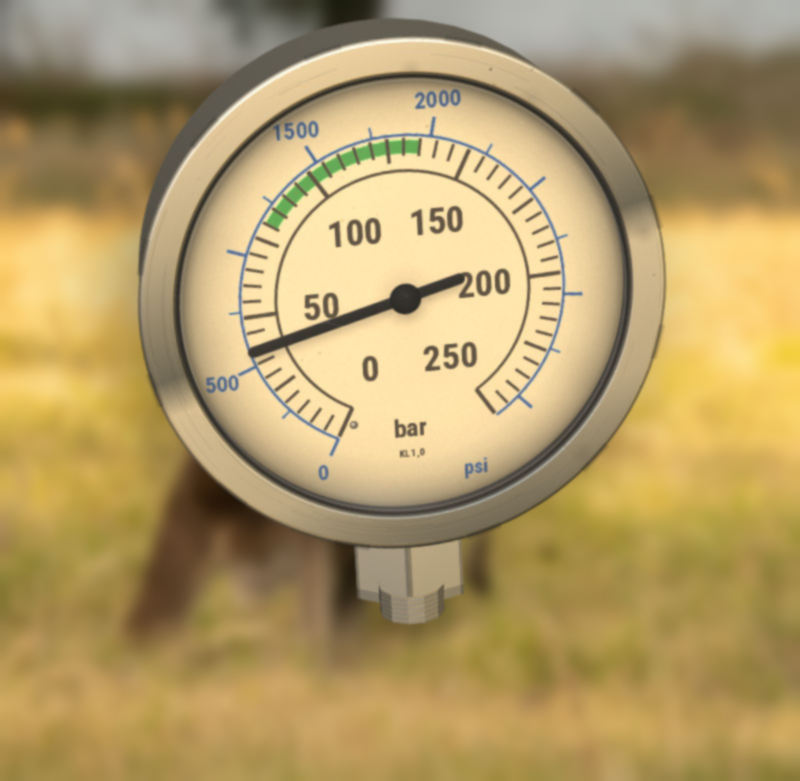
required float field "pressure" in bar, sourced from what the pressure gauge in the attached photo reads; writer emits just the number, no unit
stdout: 40
